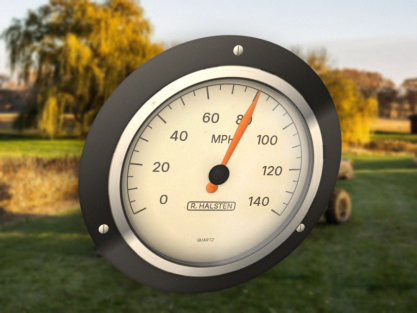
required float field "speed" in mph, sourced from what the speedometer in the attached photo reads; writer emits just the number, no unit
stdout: 80
